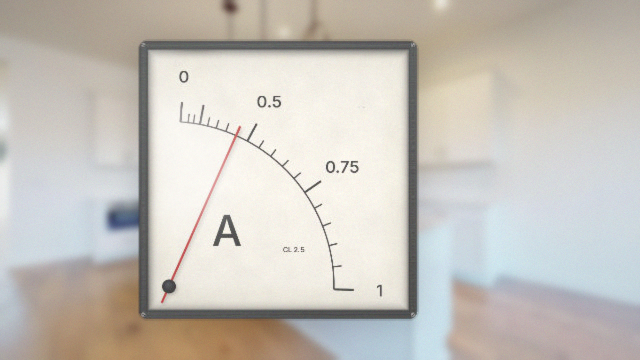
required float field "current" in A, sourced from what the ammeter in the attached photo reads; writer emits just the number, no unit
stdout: 0.45
